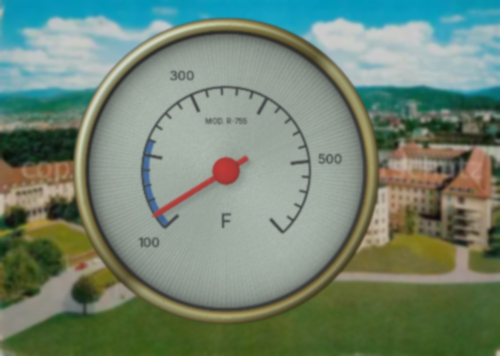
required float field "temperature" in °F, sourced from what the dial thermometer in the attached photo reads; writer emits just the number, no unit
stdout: 120
